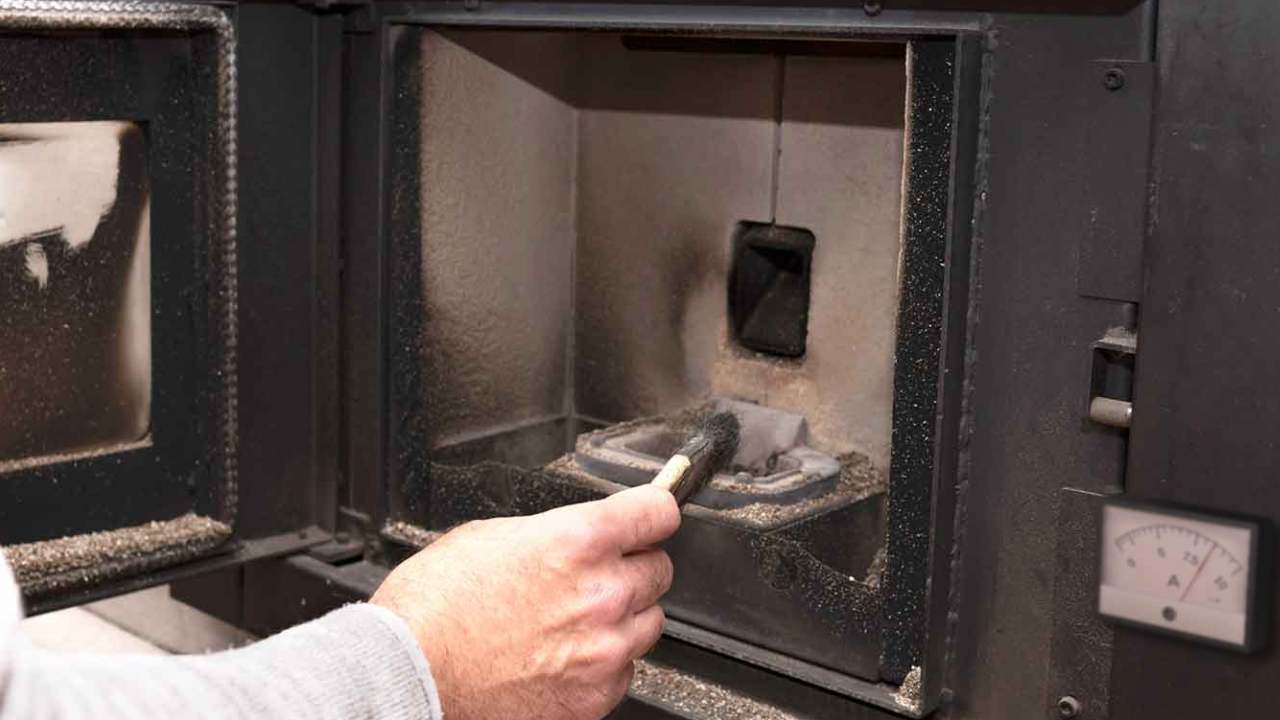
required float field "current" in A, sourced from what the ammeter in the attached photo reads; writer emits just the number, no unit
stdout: 8.5
